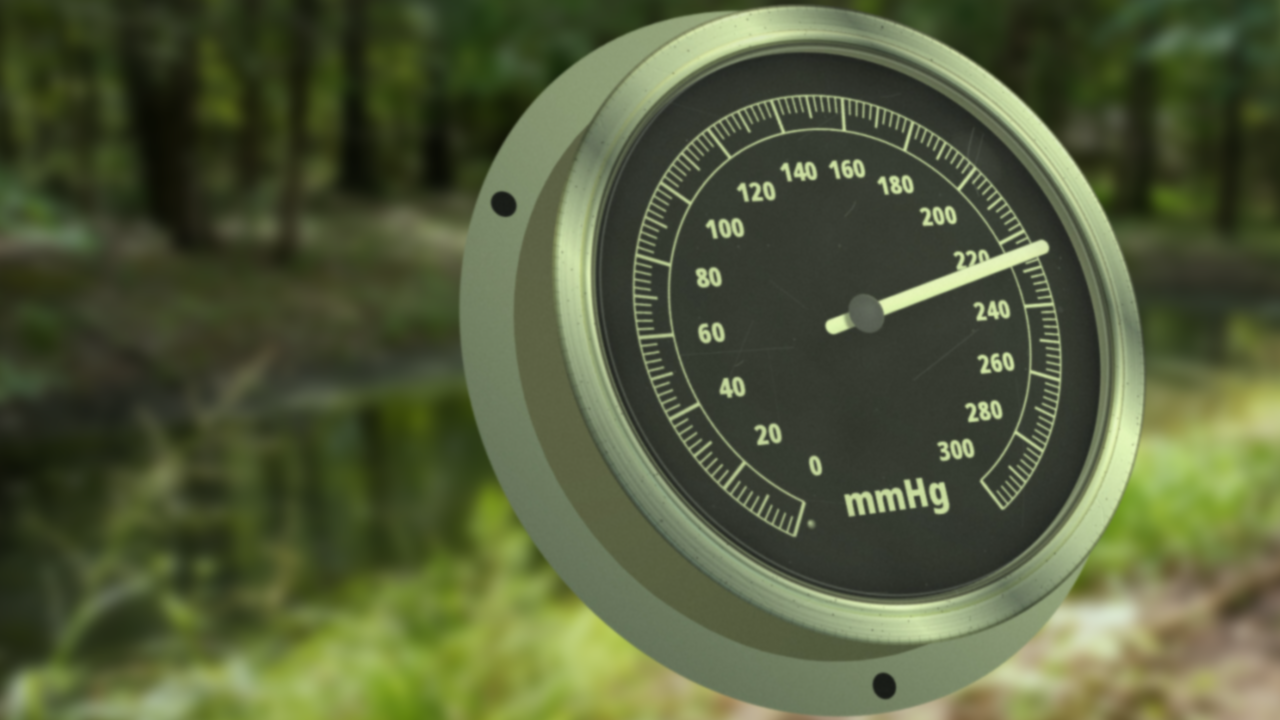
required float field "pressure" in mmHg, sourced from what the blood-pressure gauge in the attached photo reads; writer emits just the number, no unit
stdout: 226
